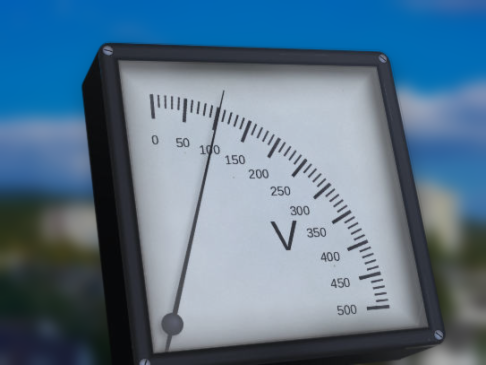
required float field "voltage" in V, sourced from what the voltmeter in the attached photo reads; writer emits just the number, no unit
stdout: 100
